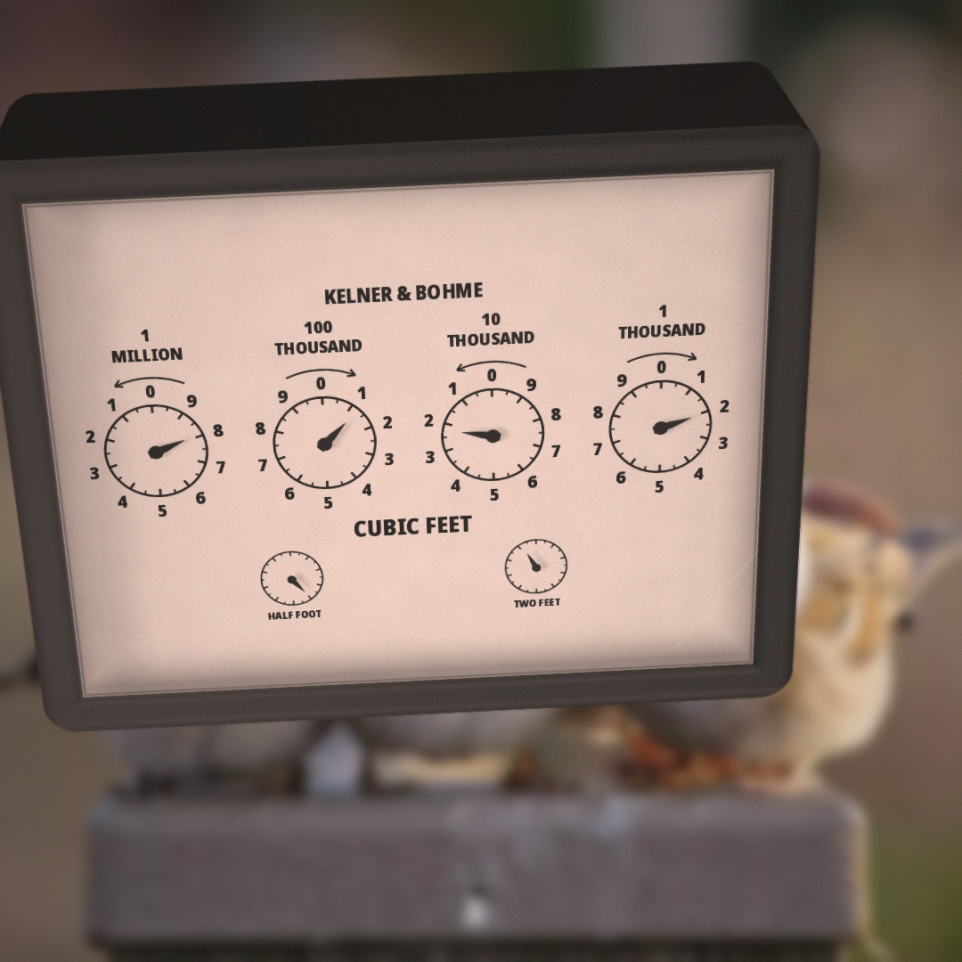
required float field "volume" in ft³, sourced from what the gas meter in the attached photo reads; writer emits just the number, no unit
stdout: 812200
